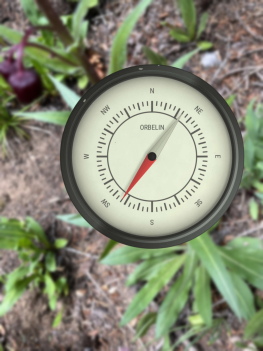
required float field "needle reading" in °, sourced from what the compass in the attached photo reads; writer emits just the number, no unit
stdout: 215
